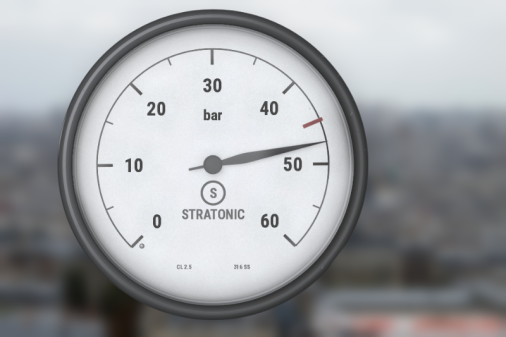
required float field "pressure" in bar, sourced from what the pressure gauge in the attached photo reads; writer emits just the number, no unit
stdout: 47.5
